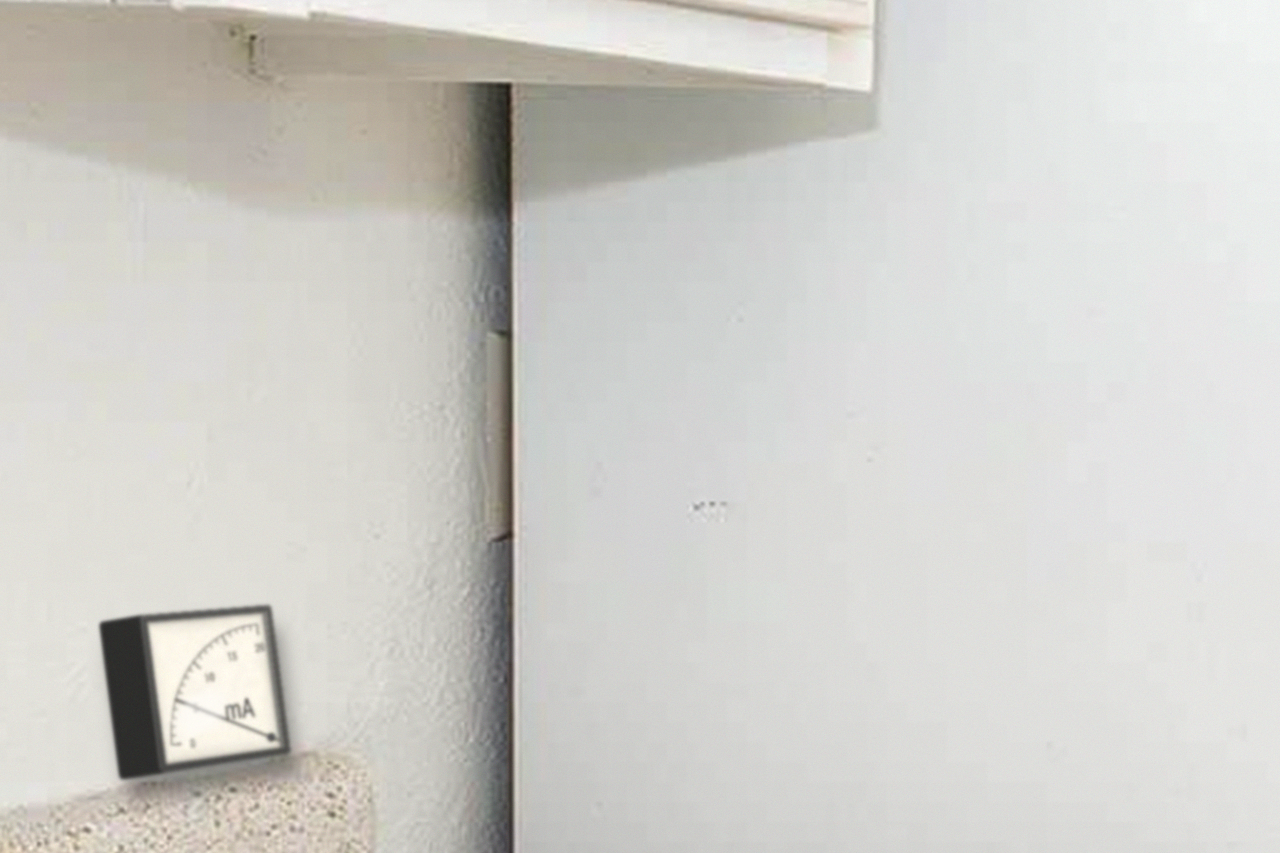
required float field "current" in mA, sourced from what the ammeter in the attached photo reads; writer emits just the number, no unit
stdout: 5
